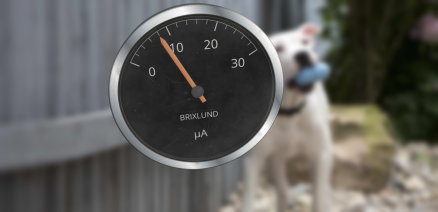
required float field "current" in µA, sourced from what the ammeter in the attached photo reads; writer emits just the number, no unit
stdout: 8
